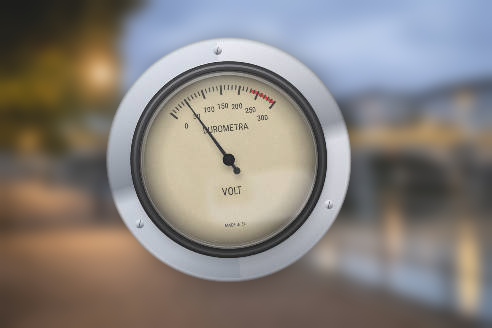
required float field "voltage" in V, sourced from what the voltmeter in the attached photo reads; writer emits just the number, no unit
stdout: 50
